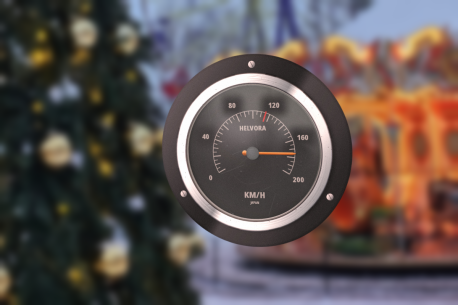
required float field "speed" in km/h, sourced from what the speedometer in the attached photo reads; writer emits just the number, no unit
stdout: 175
